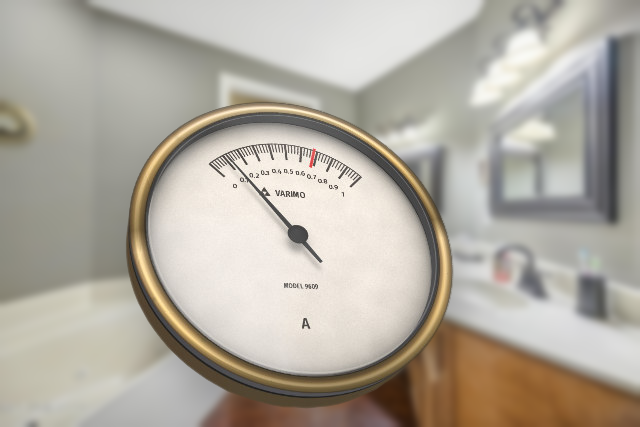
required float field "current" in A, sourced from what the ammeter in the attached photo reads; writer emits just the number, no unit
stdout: 0.1
